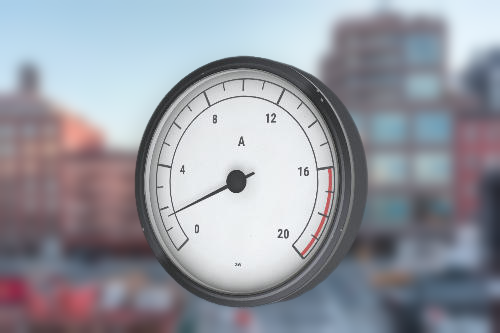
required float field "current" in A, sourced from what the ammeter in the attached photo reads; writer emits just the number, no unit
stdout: 1.5
